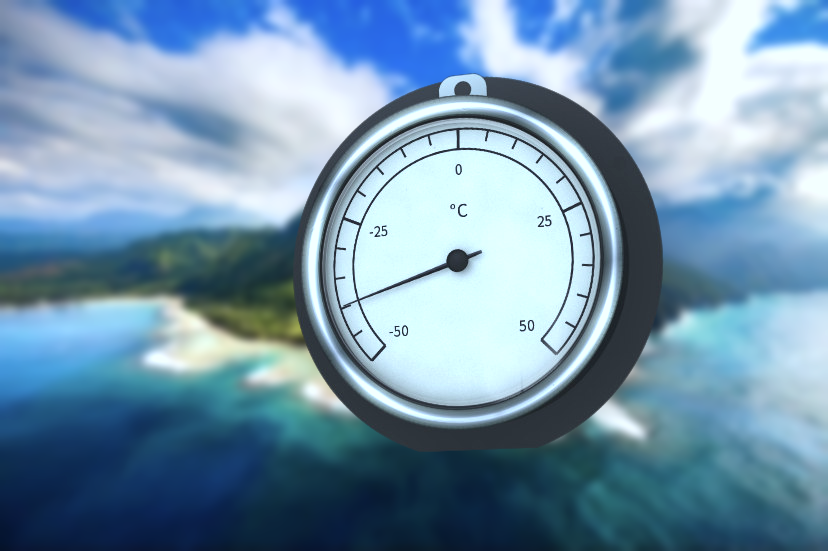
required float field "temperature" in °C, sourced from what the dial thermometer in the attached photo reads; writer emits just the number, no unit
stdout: -40
